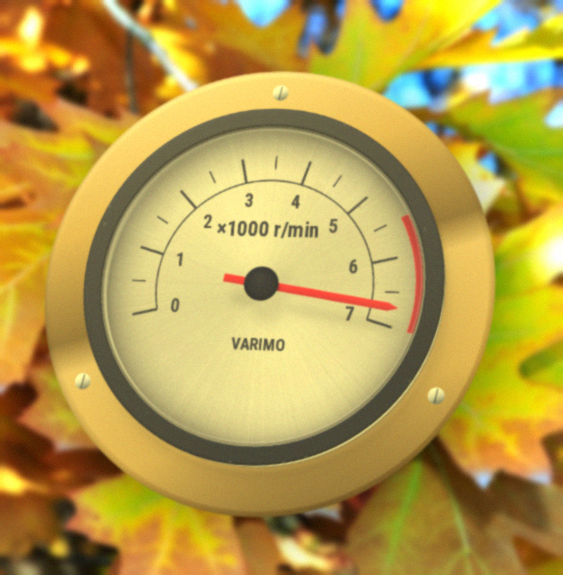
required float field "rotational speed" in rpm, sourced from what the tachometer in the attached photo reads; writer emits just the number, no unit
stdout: 6750
